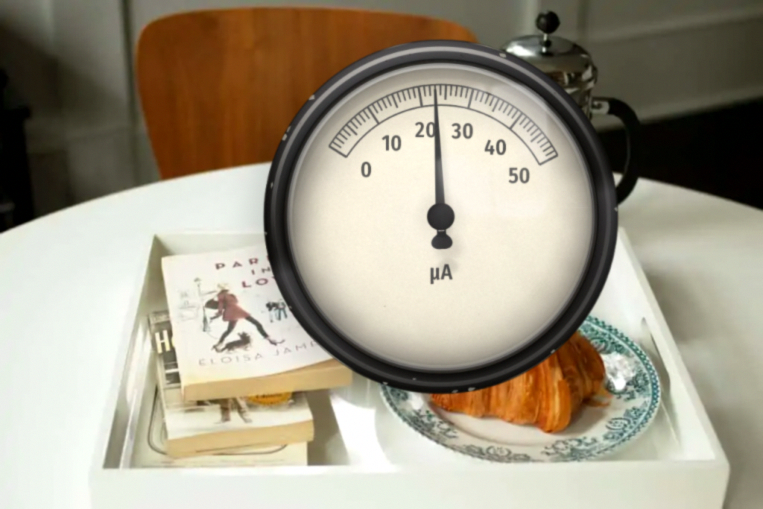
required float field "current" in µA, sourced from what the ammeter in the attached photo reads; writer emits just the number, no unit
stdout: 23
